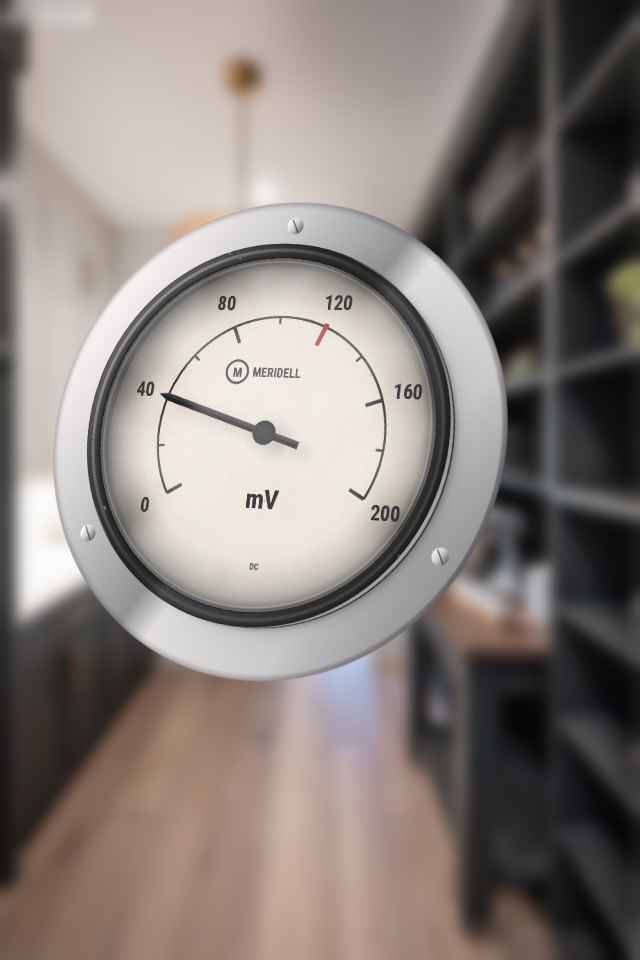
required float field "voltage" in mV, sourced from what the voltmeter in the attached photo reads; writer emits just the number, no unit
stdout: 40
